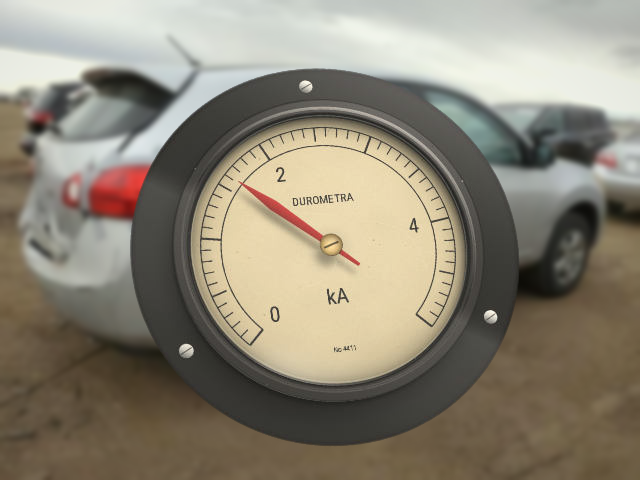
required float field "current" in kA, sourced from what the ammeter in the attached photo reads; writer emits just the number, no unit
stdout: 1.6
